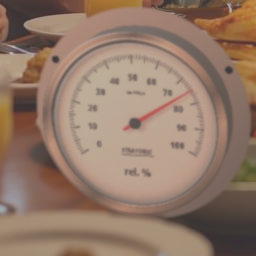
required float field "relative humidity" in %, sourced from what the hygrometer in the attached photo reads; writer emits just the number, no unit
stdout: 75
